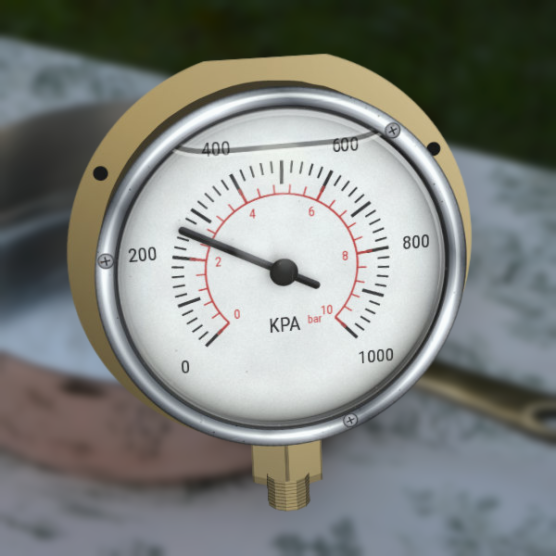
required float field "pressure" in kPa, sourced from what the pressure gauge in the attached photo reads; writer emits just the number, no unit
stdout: 260
